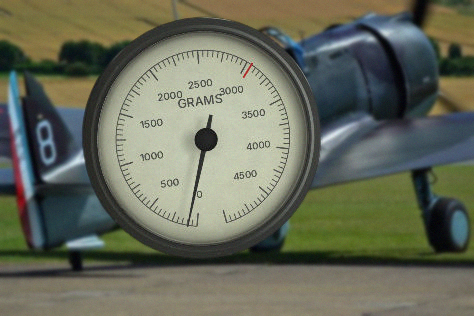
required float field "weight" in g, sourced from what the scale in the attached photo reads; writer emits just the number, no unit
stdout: 100
